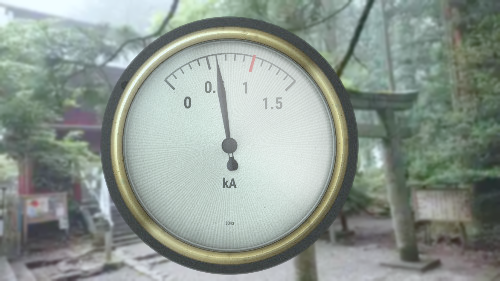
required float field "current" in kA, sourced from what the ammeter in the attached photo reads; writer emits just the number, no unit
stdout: 0.6
